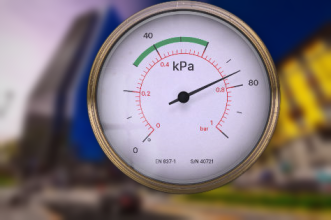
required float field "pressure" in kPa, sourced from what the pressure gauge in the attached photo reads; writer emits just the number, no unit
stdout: 75
